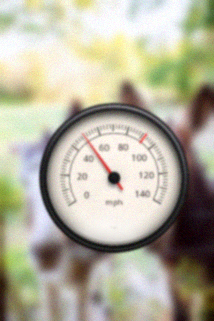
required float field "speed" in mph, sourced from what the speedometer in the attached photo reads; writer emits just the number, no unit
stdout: 50
